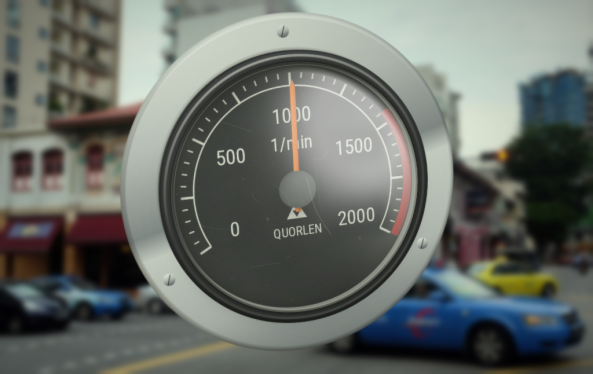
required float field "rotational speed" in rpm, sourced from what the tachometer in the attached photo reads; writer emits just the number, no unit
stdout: 1000
